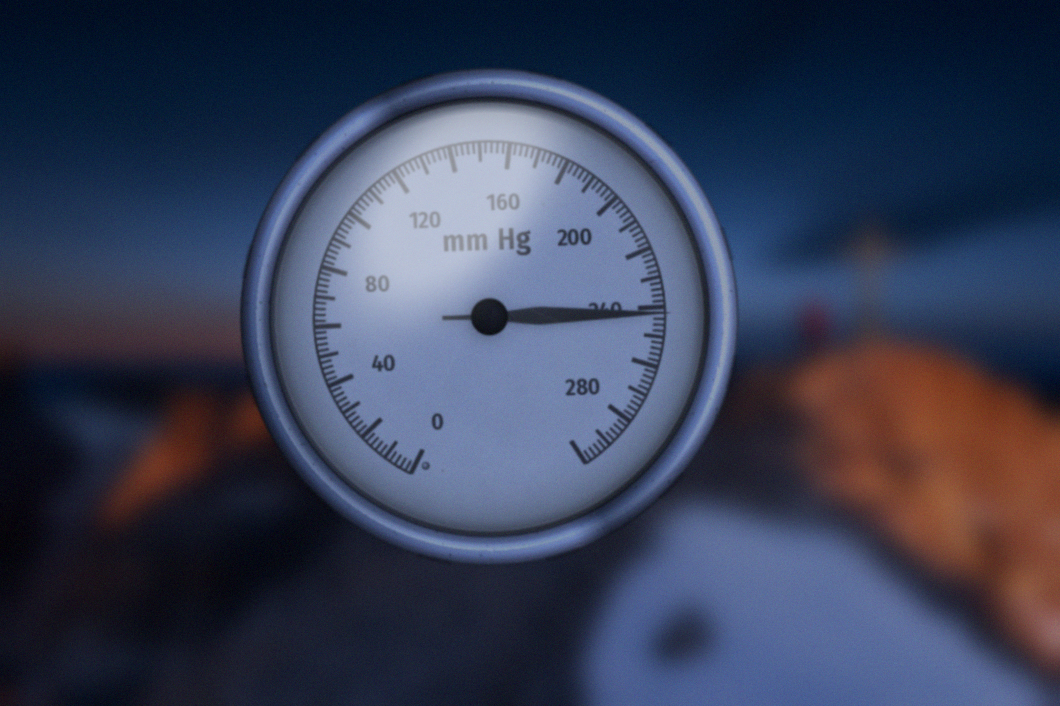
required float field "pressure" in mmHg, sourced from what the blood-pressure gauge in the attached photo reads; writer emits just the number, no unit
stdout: 242
